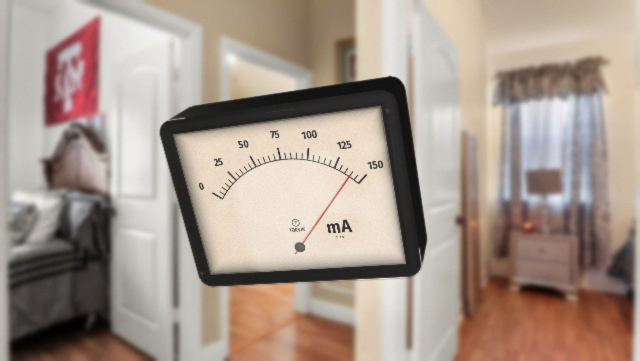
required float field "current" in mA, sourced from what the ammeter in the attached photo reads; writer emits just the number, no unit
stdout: 140
